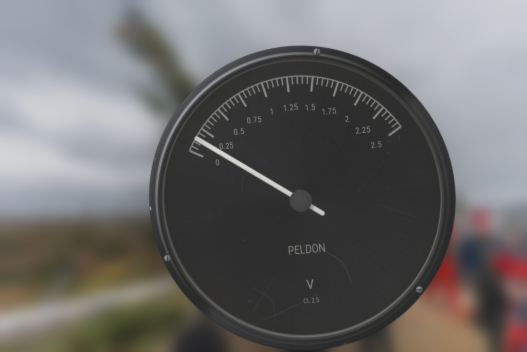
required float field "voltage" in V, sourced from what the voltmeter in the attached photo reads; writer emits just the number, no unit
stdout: 0.15
